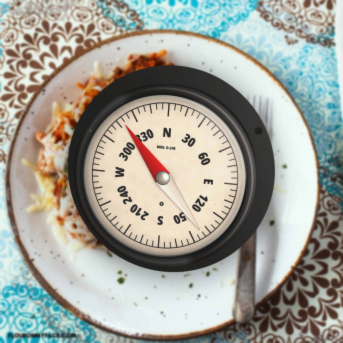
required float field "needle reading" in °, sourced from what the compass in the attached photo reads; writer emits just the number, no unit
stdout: 320
